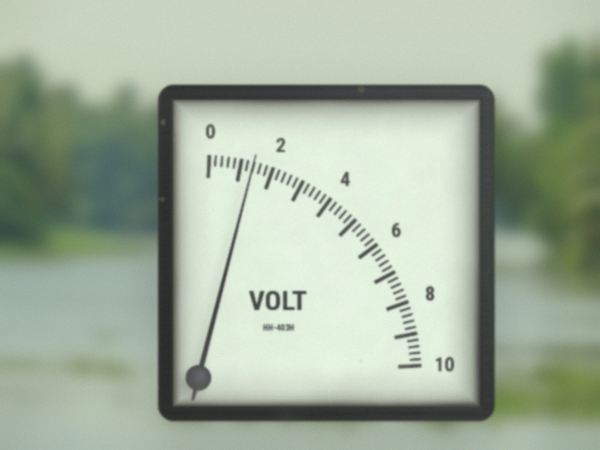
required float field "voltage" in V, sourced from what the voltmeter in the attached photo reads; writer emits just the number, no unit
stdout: 1.4
